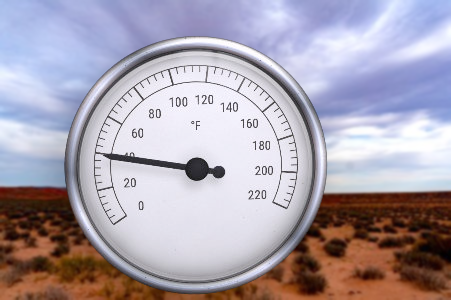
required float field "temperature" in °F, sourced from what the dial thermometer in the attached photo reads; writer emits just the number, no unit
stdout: 40
